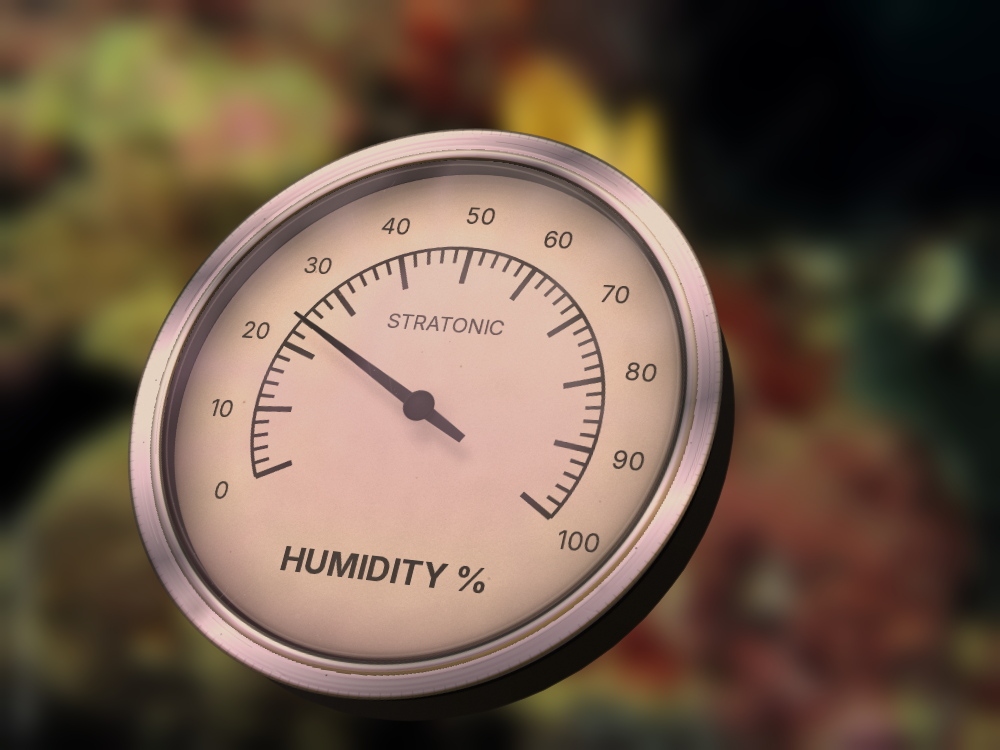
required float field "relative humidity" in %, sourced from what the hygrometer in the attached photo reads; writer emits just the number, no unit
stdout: 24
